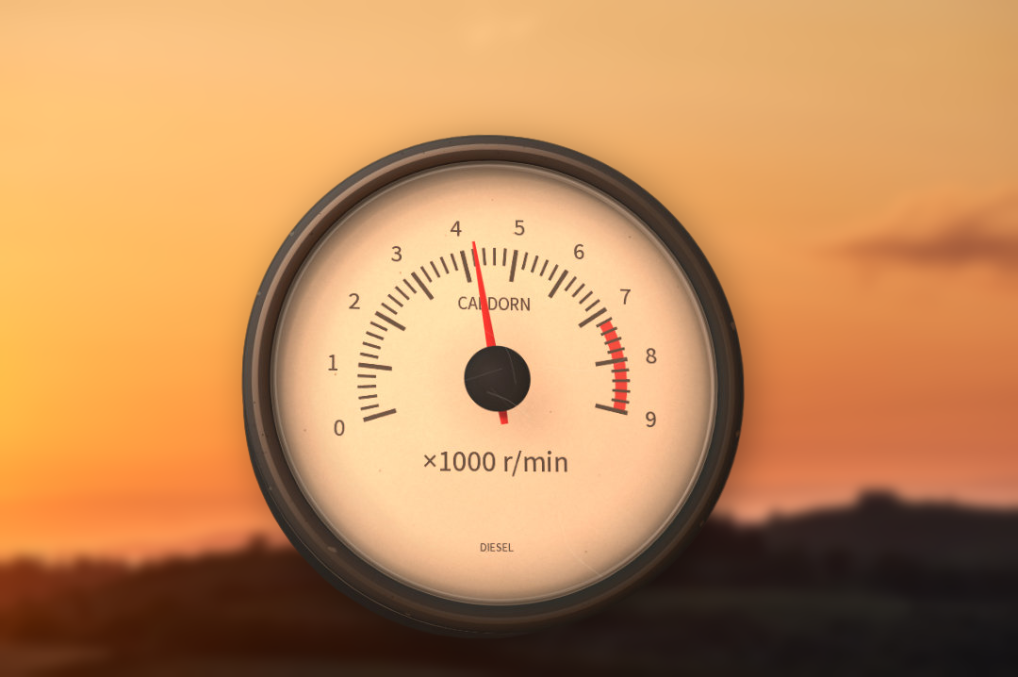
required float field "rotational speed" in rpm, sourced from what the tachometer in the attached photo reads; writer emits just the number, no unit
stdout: 4200
